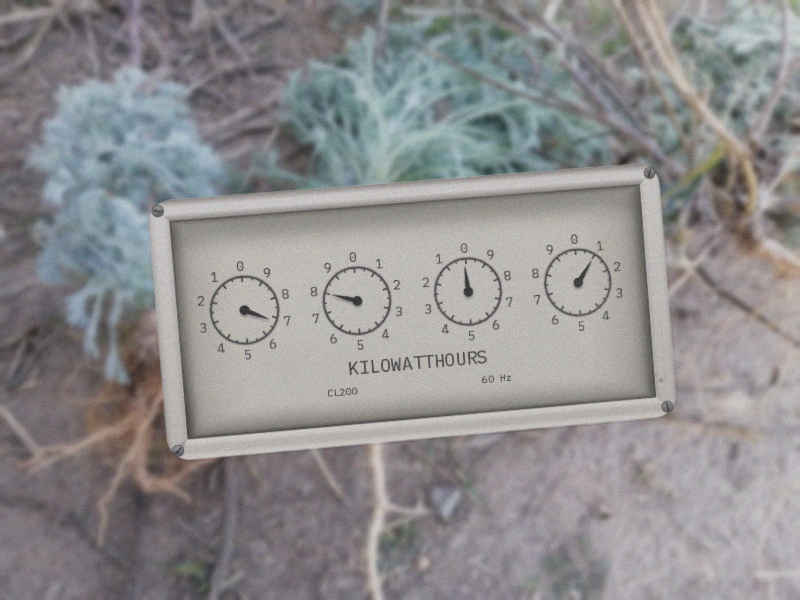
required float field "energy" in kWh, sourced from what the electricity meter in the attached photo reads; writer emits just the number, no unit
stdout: 6801
